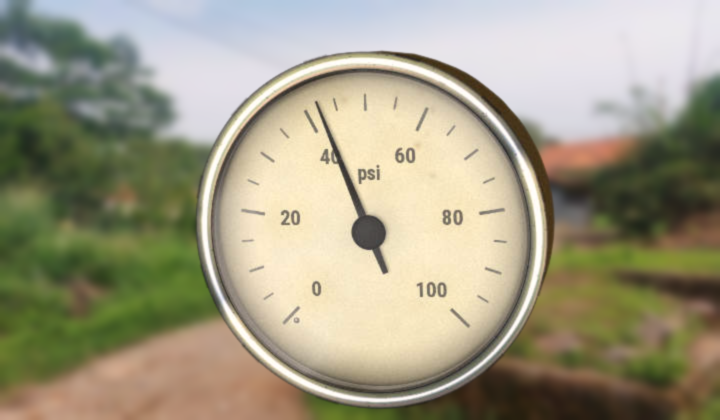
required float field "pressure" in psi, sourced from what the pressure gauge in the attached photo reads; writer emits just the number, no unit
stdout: 42.5
